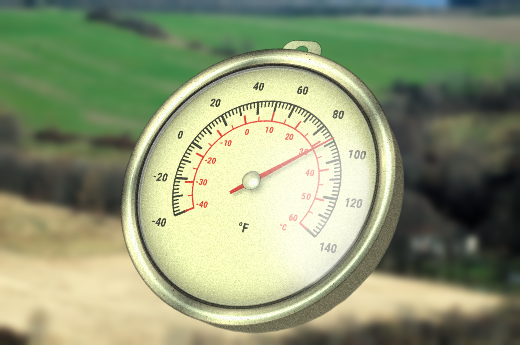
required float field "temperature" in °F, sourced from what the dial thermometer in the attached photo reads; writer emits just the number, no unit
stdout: 90
